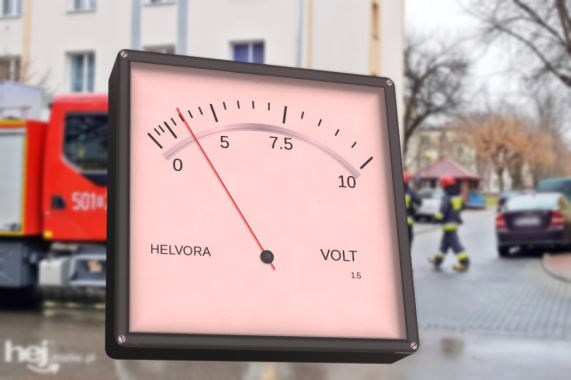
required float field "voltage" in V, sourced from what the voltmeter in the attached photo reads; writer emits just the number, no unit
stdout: 3.5
